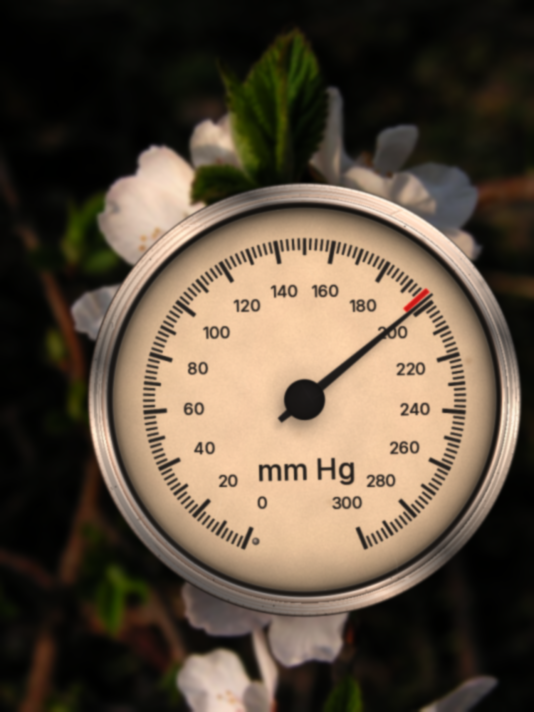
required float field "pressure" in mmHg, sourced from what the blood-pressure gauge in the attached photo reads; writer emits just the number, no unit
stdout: 198
